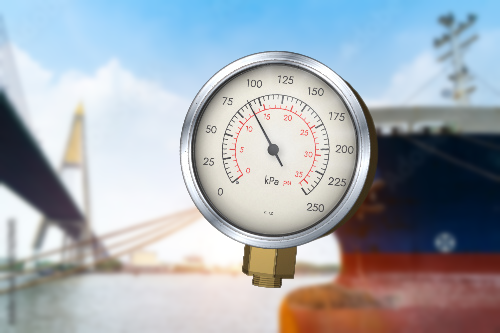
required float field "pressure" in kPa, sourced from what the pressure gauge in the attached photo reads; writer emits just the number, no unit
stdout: 90
